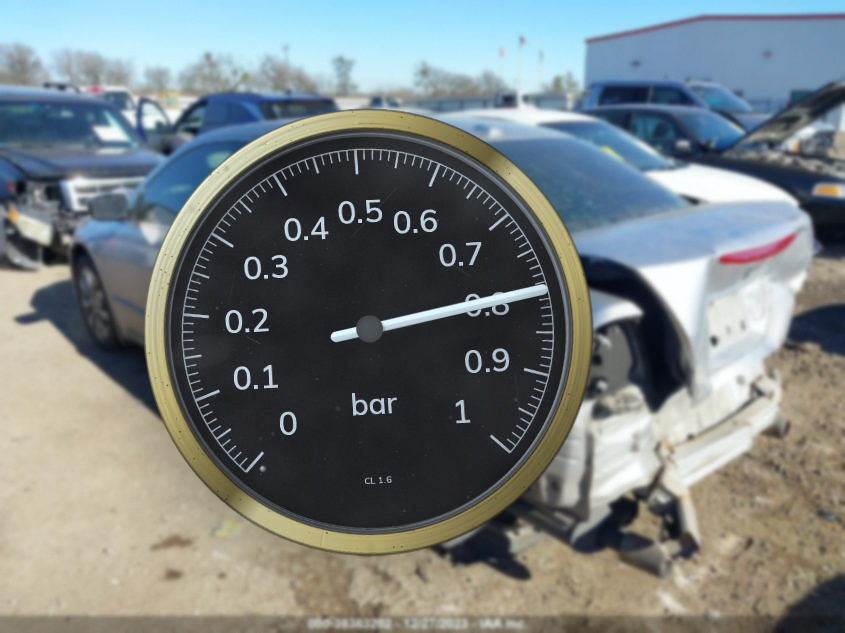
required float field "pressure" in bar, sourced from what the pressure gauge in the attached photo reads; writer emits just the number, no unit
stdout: 0.8
